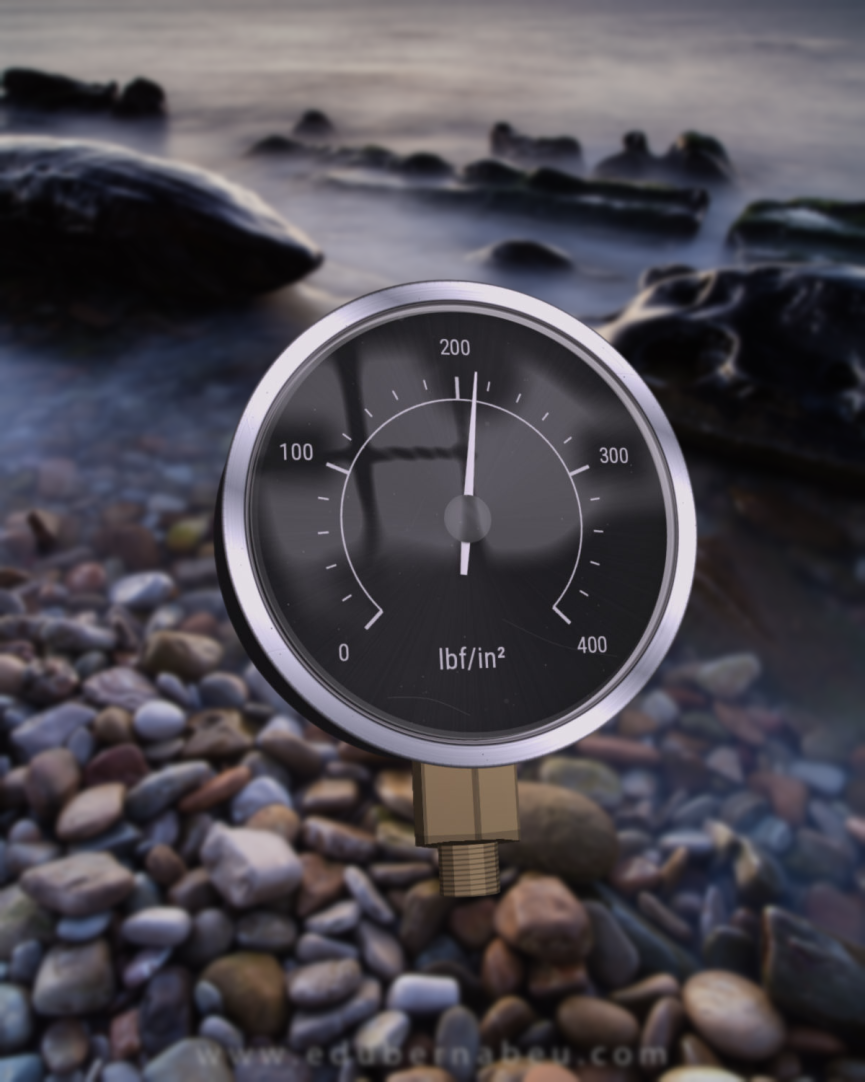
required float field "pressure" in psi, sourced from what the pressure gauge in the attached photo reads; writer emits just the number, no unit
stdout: 210
